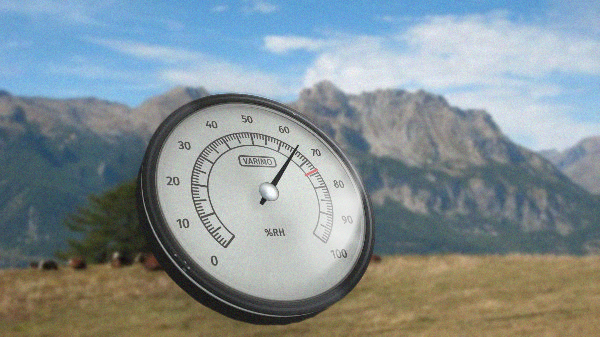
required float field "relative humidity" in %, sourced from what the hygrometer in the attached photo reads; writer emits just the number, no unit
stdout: 65
